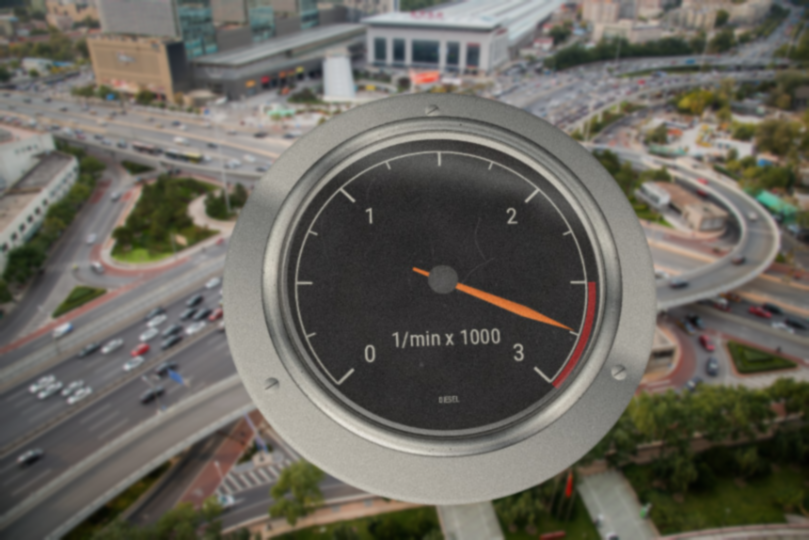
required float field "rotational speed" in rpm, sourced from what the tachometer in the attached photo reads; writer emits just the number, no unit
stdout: 2750
